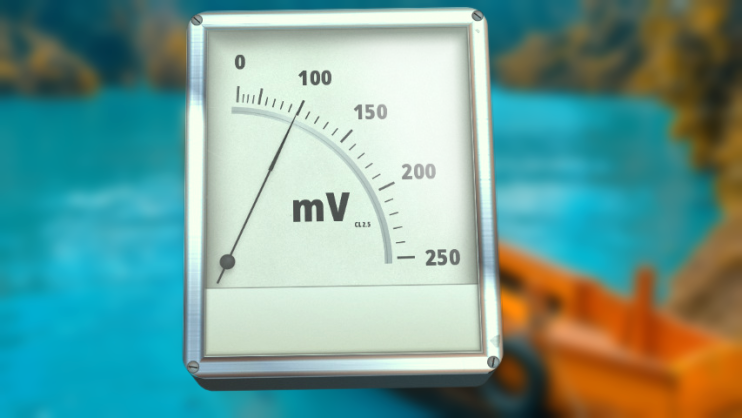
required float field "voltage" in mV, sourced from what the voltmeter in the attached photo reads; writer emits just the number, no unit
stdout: 100
